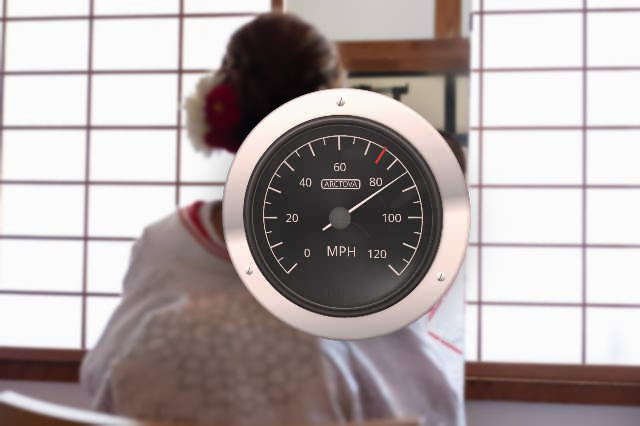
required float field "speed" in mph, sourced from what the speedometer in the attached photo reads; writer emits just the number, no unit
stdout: 85
